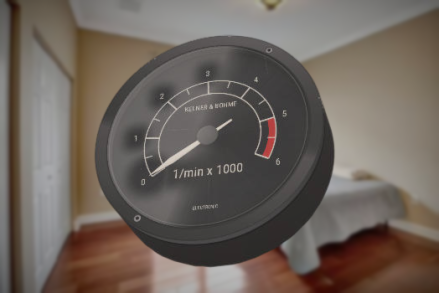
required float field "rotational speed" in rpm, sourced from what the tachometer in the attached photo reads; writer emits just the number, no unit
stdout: 0
